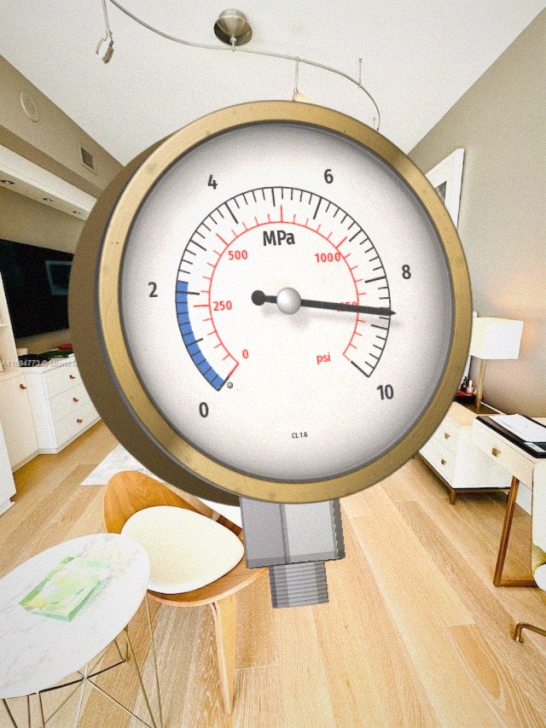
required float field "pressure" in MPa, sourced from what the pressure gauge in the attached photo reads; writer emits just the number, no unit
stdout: 8.7
